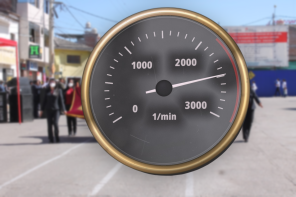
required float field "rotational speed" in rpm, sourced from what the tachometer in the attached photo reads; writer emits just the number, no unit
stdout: 2500
